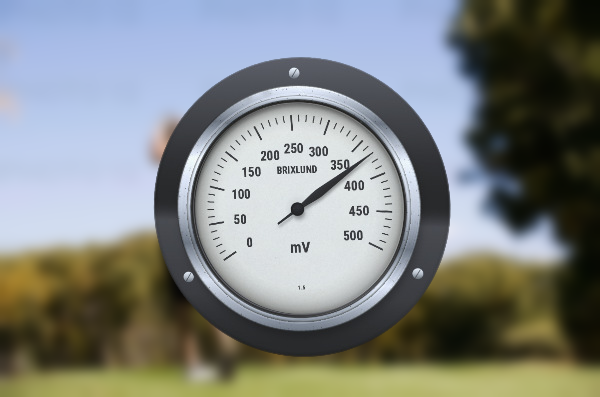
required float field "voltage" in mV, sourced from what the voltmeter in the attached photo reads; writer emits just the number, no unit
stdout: 370
